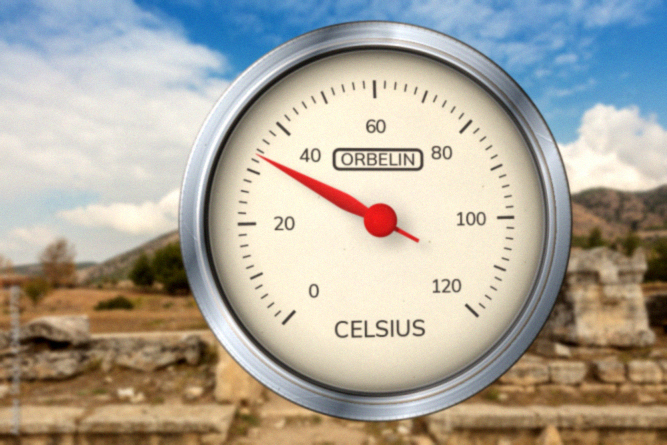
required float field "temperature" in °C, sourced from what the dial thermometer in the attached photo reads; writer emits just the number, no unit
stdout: 33
